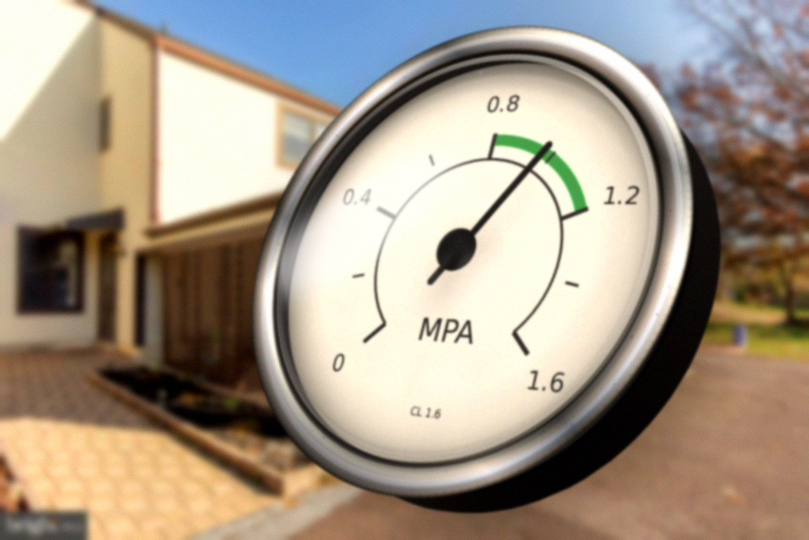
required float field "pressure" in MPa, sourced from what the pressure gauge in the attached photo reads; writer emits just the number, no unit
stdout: 1
